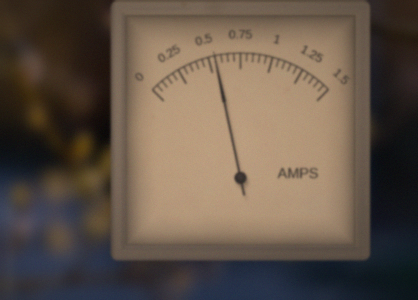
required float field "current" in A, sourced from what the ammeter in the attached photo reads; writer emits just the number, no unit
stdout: 0.55
